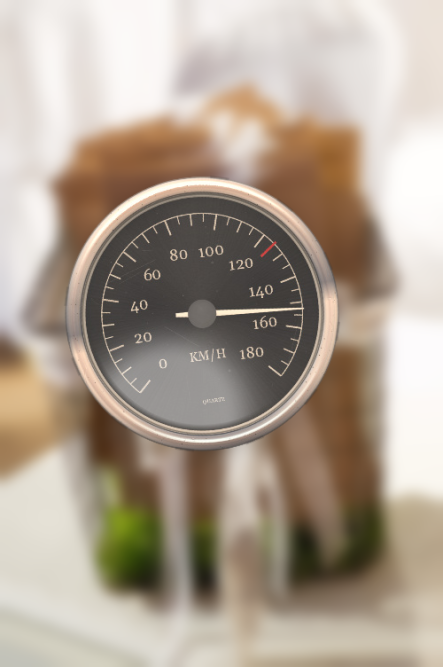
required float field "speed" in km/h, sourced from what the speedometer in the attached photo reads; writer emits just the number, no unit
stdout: 152.5
